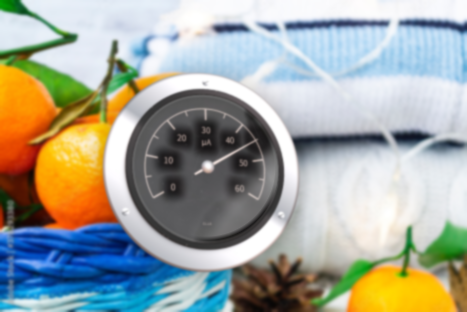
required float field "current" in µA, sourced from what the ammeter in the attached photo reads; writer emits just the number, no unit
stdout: 45
